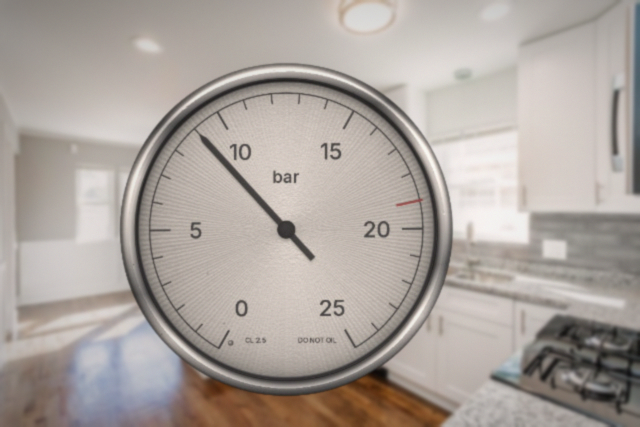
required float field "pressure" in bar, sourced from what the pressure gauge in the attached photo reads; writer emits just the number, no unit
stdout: 9
